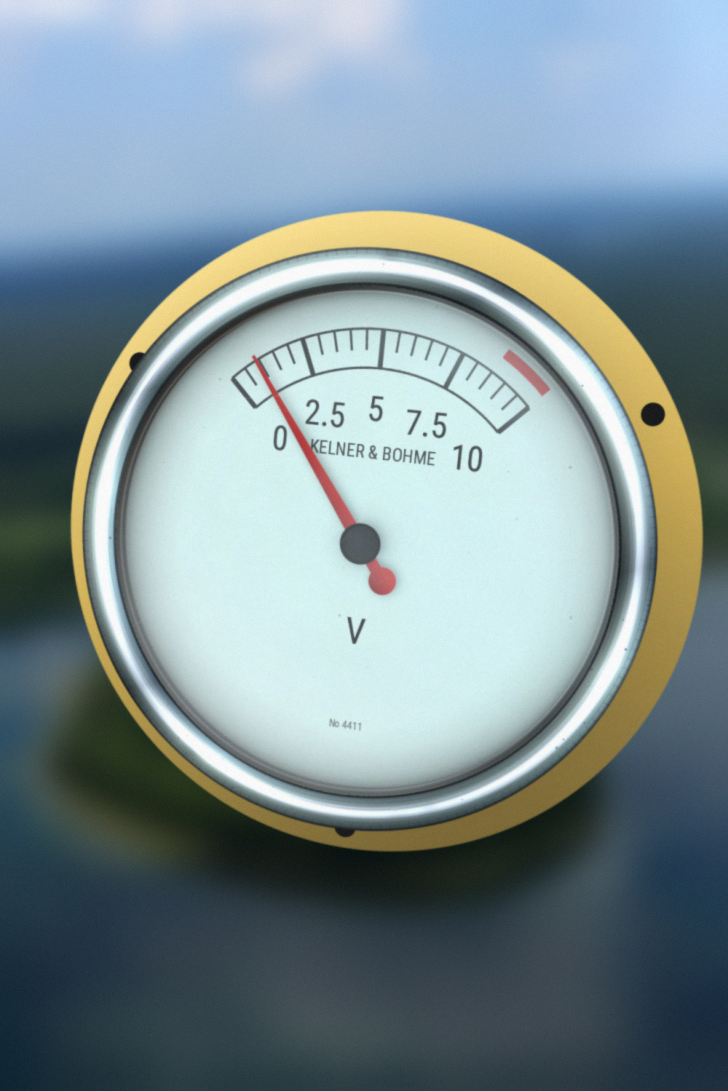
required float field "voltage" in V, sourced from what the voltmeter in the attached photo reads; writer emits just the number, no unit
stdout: 1
